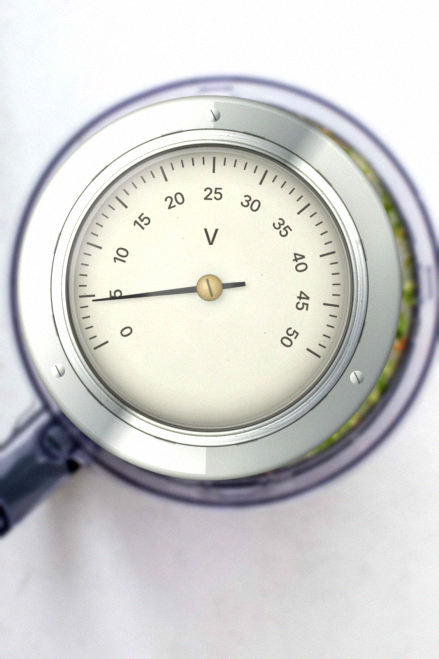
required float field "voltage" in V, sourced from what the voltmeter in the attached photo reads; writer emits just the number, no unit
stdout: 4.5
